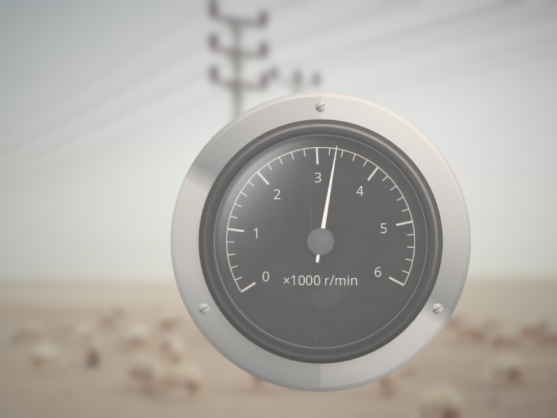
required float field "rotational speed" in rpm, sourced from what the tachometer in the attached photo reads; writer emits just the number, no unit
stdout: 3300
